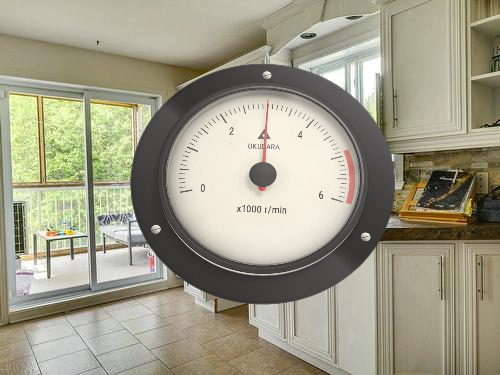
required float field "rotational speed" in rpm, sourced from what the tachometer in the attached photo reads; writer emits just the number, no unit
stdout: 3000
